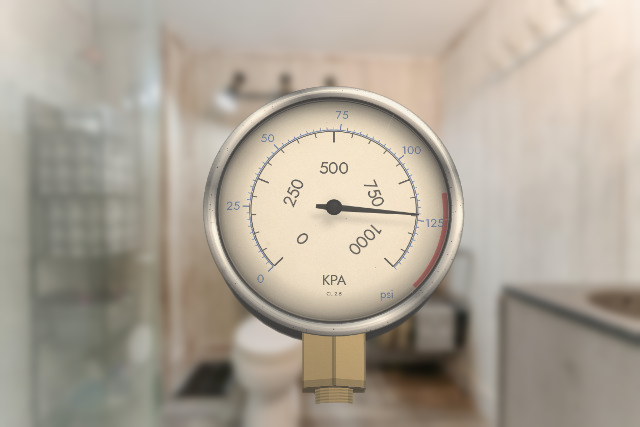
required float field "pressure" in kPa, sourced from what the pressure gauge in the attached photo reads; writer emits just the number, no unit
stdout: 850
